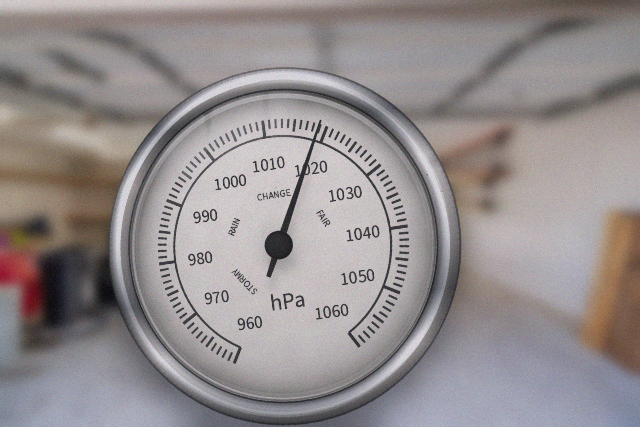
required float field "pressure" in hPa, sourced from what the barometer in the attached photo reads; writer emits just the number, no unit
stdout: 1019
